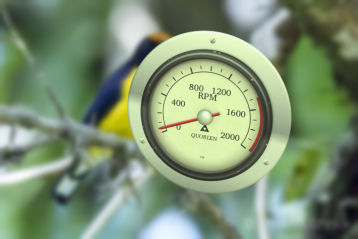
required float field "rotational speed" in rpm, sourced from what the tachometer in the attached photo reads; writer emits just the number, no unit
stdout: 50
